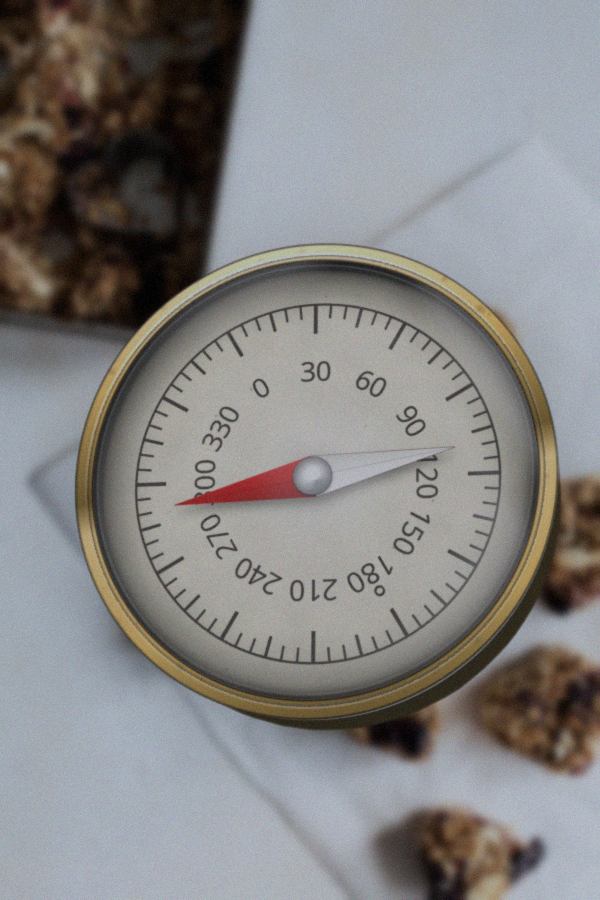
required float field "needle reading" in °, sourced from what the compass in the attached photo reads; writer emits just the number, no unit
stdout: 290
